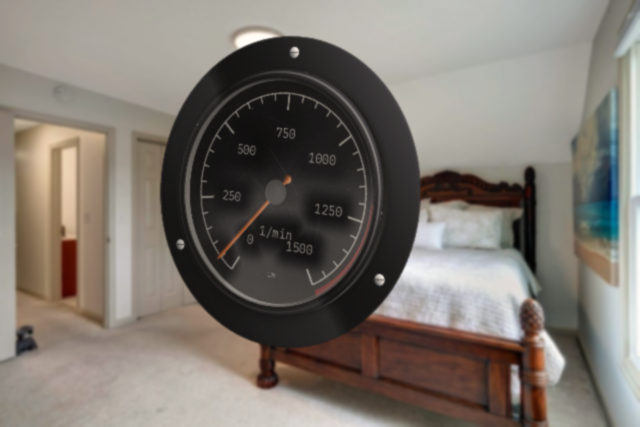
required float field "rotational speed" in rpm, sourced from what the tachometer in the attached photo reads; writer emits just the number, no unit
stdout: 50
